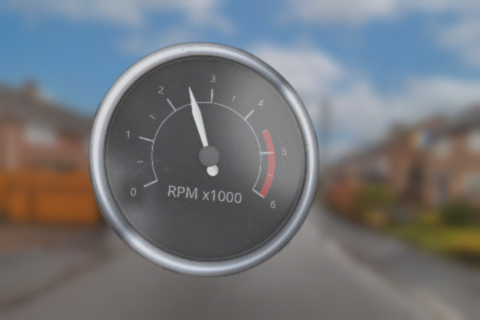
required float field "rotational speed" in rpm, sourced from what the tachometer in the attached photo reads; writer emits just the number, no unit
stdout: 2500
